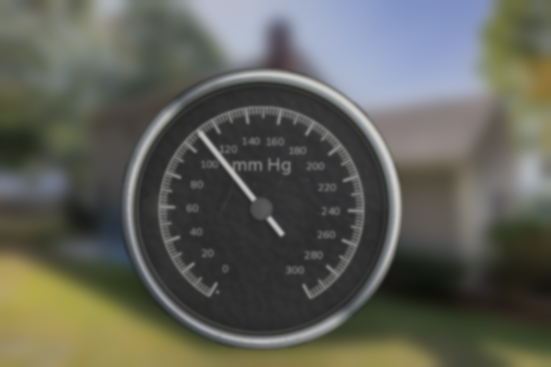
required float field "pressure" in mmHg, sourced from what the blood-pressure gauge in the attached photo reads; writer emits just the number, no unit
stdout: 110
